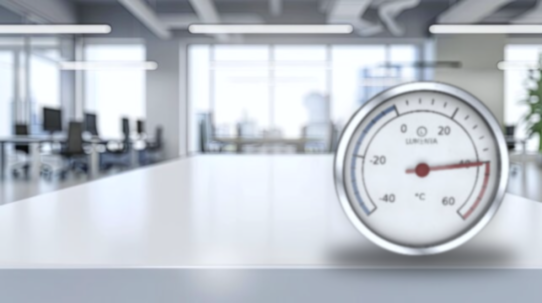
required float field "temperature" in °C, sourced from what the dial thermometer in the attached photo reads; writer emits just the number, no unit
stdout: 40
